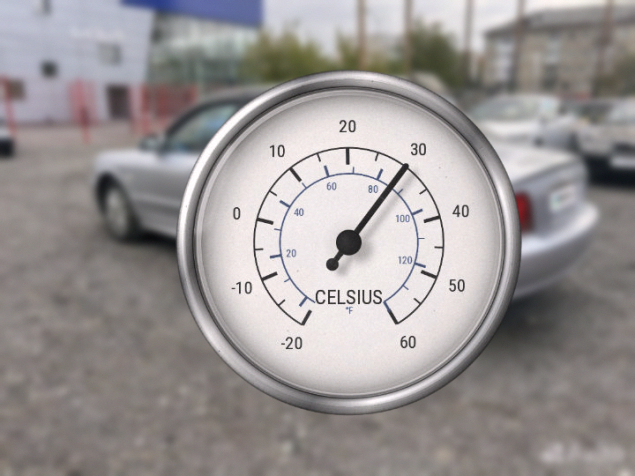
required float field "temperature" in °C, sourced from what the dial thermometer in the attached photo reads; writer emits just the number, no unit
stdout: 30
